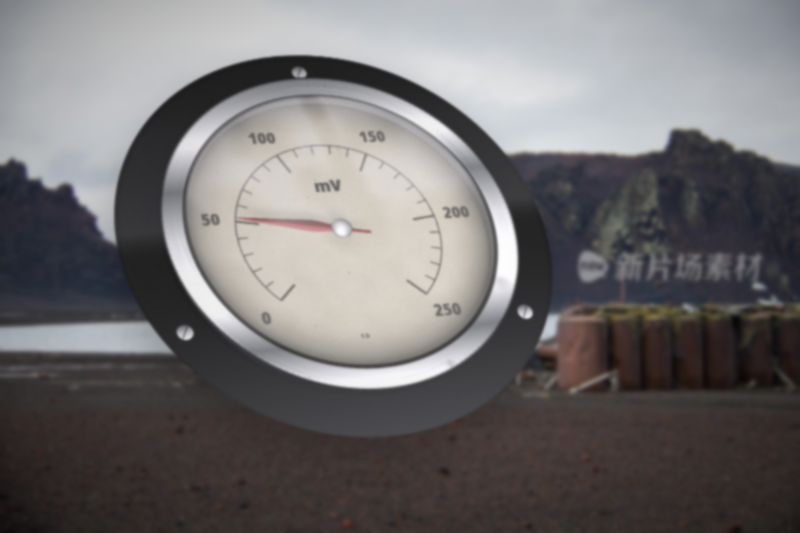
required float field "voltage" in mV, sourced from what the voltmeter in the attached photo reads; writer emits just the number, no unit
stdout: 50
